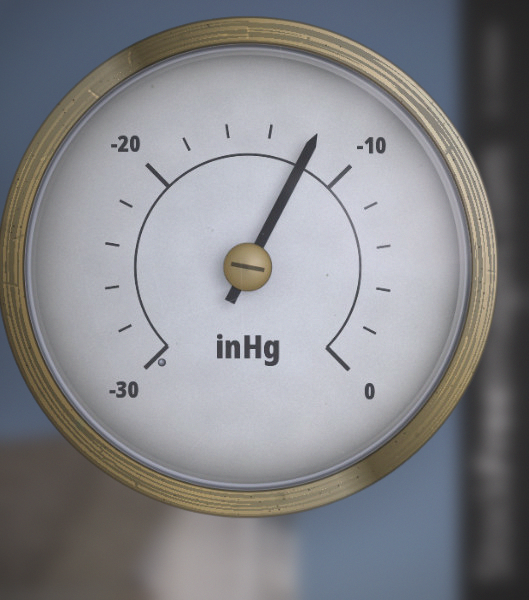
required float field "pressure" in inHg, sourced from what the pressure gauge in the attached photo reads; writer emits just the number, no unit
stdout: -12
